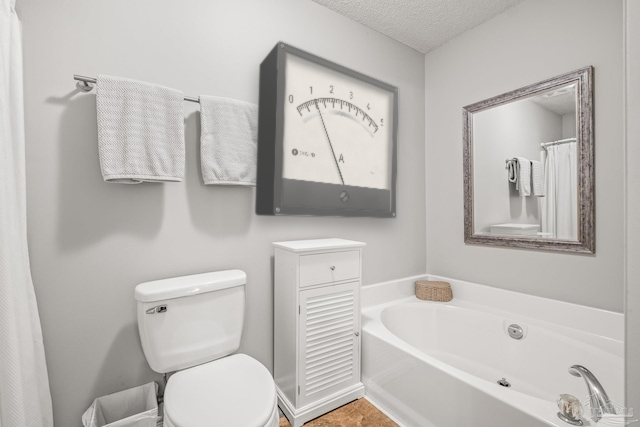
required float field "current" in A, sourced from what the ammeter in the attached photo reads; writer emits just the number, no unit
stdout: 1
